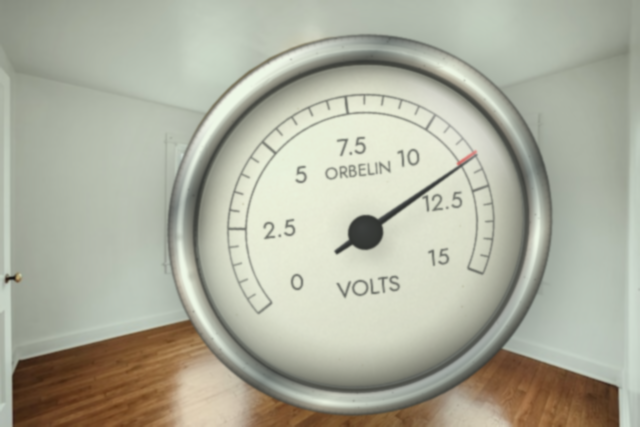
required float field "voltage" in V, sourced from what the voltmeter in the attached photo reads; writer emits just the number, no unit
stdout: 11.5
